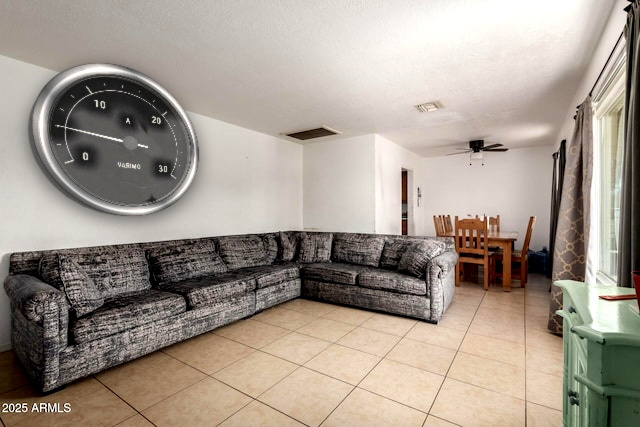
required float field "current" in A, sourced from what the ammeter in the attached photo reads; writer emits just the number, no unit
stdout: 4
